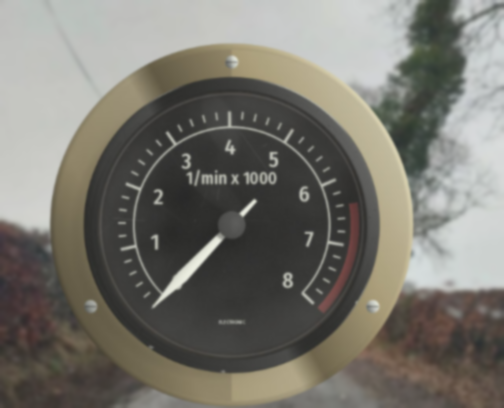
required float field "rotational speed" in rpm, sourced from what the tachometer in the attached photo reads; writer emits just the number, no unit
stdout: 0
